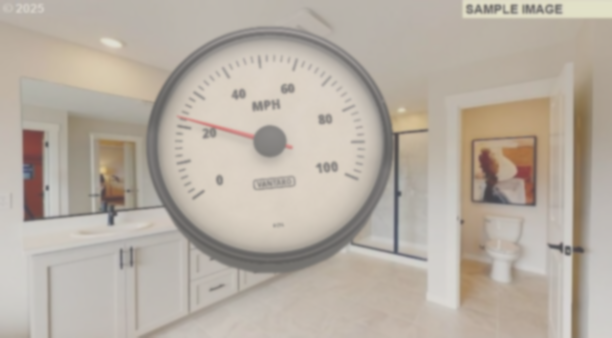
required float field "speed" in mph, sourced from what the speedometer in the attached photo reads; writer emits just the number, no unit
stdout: 22
